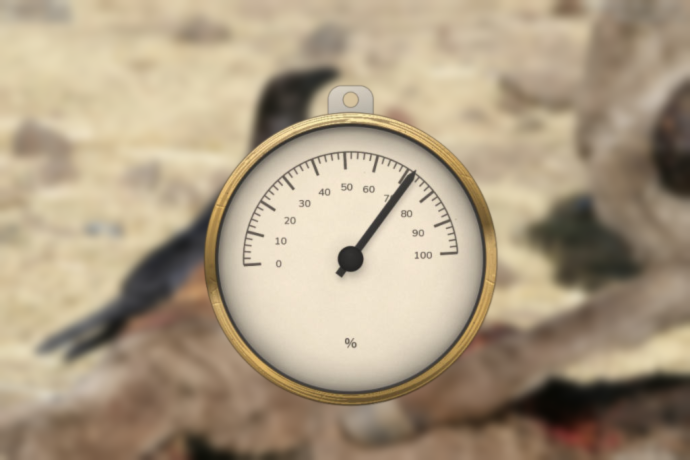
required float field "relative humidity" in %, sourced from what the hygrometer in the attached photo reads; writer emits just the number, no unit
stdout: 72
